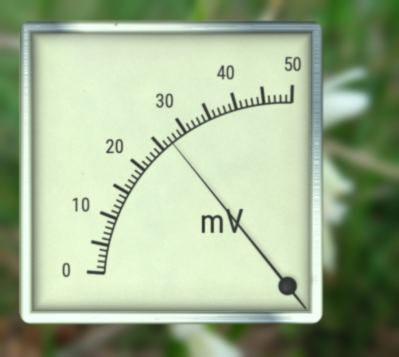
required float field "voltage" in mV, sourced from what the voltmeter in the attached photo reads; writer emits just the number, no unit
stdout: 27
